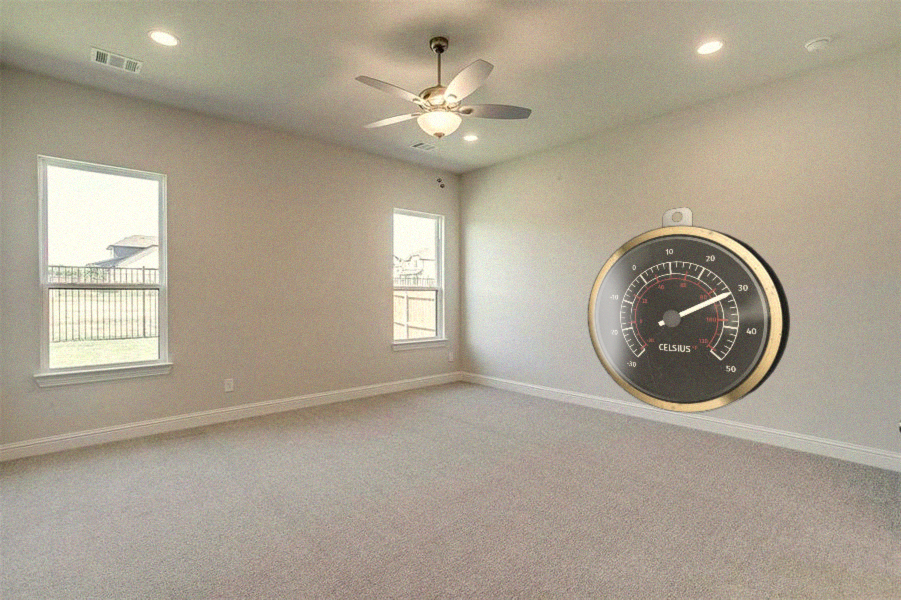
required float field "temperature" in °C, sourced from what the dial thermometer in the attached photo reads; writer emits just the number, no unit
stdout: 30
